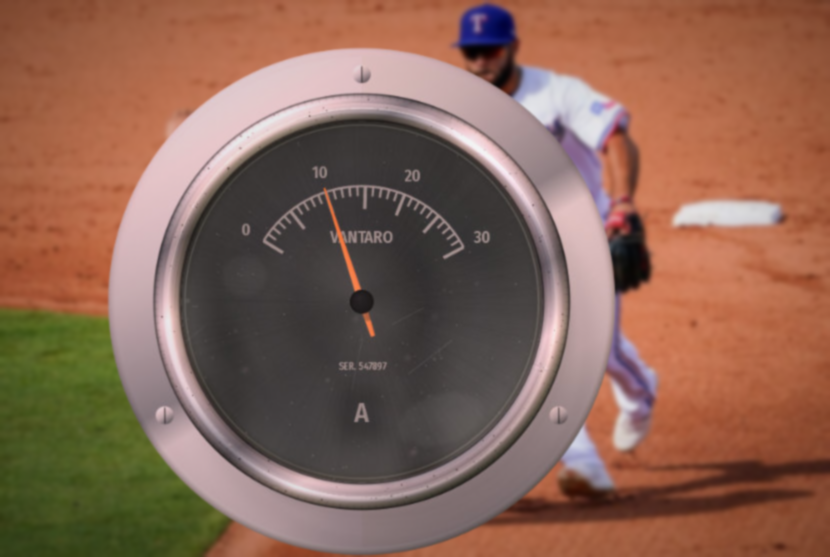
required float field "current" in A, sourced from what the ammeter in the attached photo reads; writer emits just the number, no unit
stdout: 10
